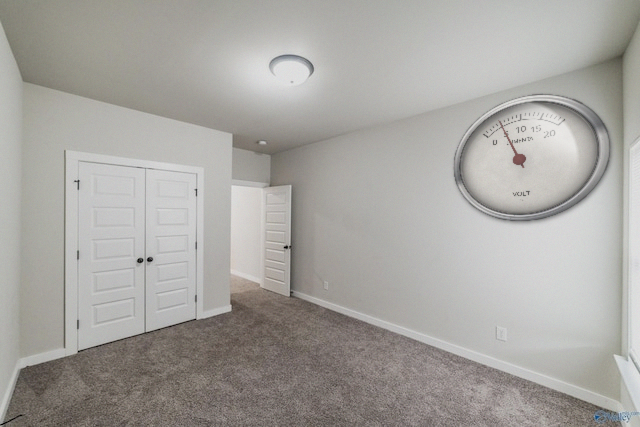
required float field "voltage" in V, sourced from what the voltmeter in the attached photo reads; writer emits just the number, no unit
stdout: 5
